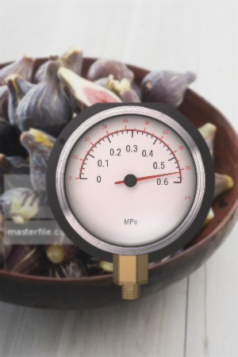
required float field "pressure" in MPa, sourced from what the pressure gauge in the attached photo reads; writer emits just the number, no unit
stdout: 0.56
